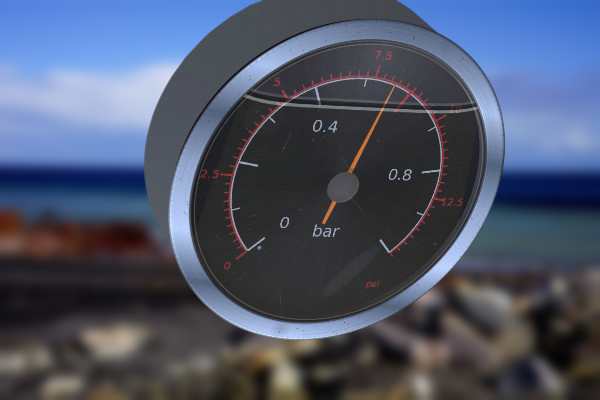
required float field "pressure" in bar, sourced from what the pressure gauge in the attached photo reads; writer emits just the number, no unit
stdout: 0.55
